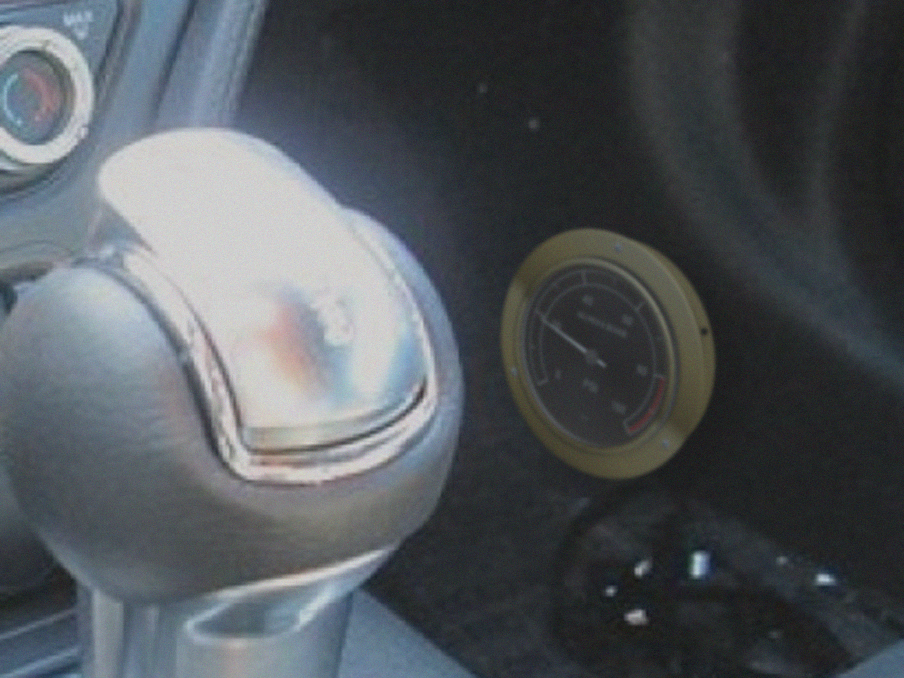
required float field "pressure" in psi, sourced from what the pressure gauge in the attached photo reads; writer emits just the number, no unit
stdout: 20
